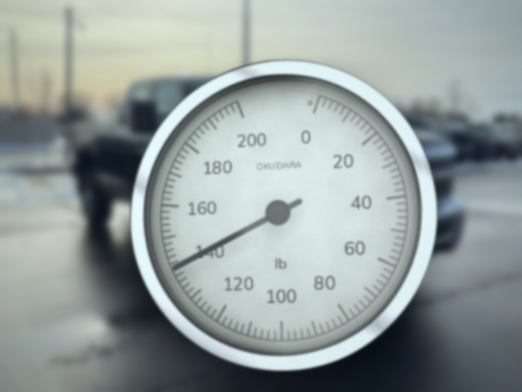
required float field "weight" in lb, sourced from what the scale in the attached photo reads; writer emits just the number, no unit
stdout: 140
